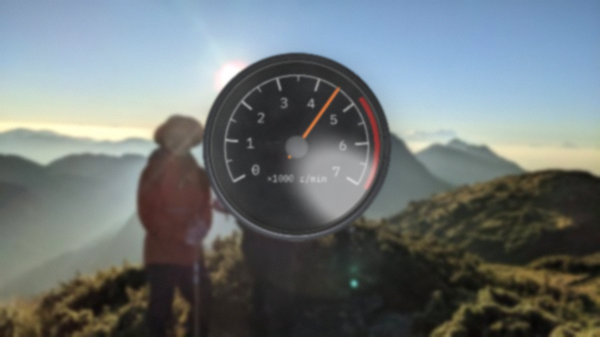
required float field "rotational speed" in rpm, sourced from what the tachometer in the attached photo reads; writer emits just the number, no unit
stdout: 4500
